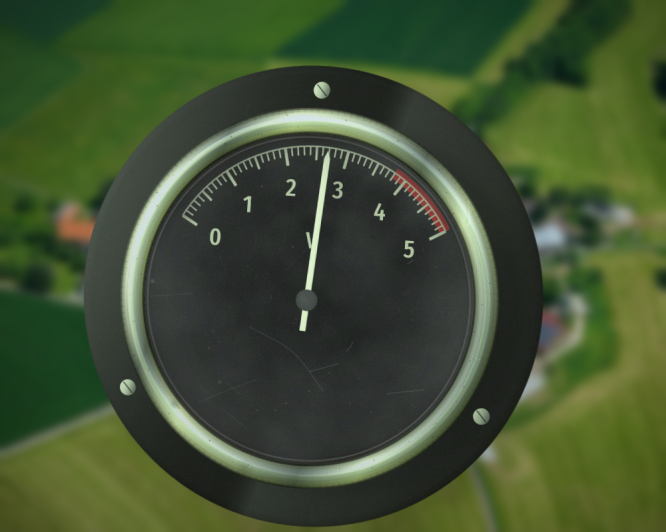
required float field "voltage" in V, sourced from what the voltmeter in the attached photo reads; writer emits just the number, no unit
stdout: 2.7
